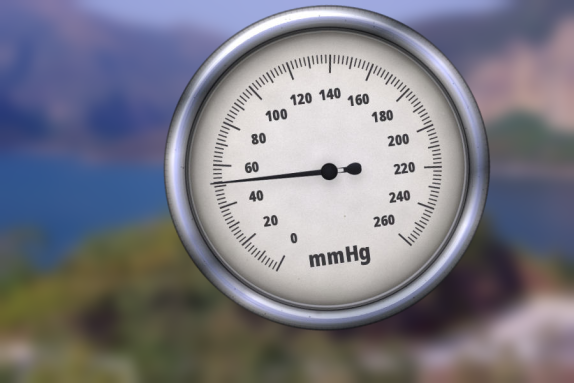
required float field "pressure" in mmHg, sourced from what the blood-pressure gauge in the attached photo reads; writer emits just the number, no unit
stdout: 52
